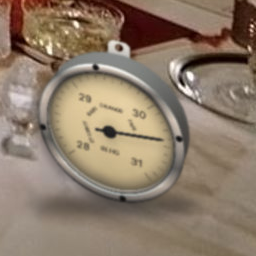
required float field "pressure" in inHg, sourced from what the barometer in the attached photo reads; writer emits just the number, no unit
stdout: 30.4
